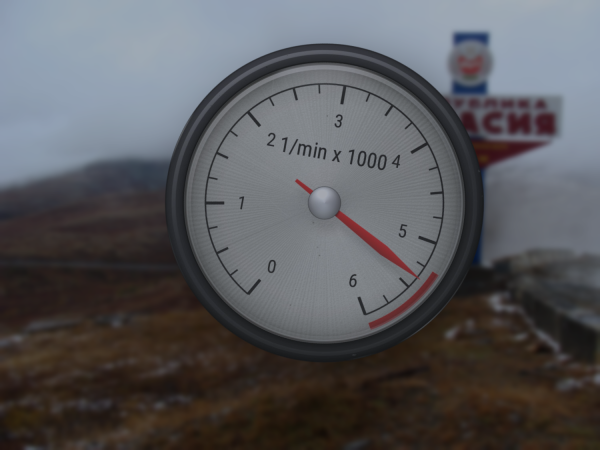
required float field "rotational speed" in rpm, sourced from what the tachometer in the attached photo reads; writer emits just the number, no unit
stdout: 5375
